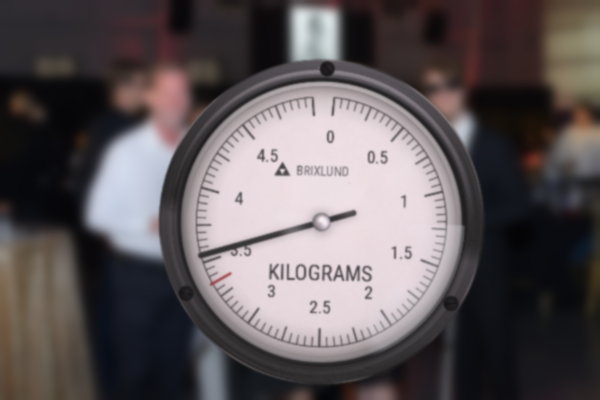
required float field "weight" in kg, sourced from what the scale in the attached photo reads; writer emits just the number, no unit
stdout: 3.55
